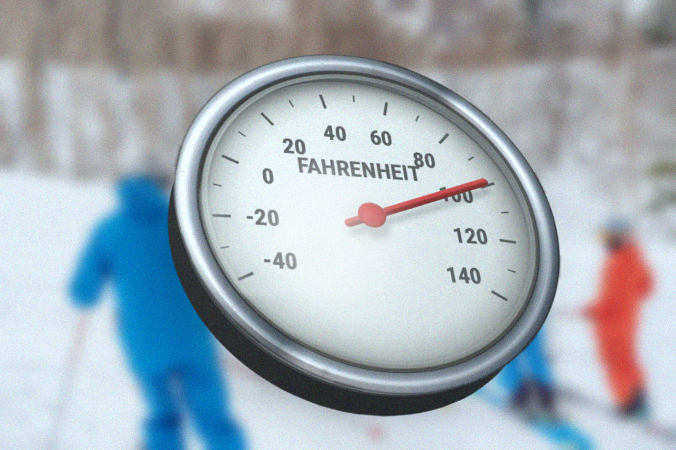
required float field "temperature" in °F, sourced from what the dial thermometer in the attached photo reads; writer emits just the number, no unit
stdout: 100
